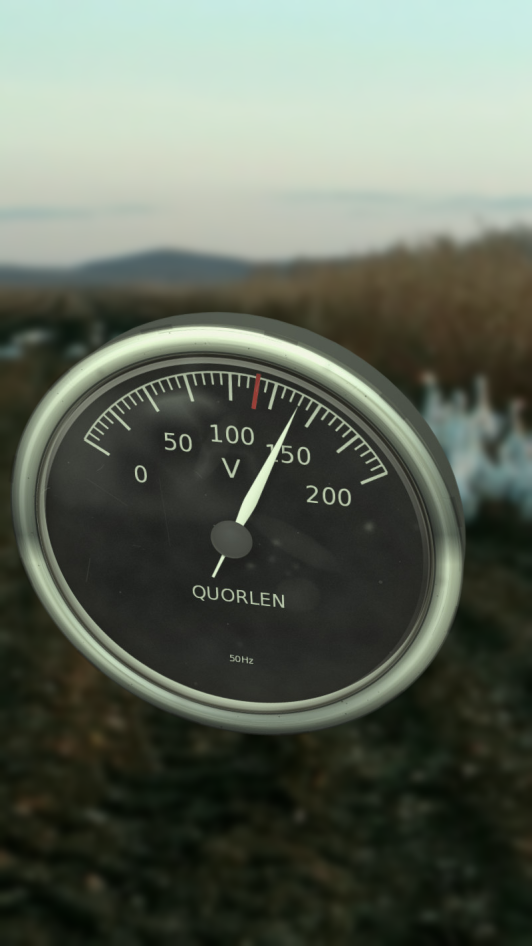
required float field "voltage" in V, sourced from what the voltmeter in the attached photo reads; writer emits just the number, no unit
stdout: 140
